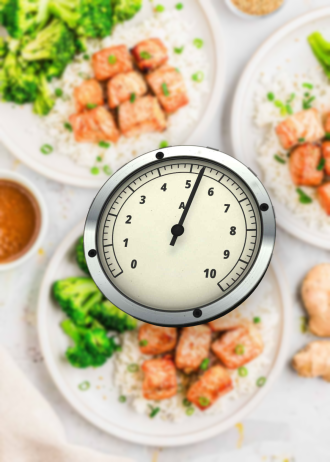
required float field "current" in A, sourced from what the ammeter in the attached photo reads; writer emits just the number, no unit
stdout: 5.4
